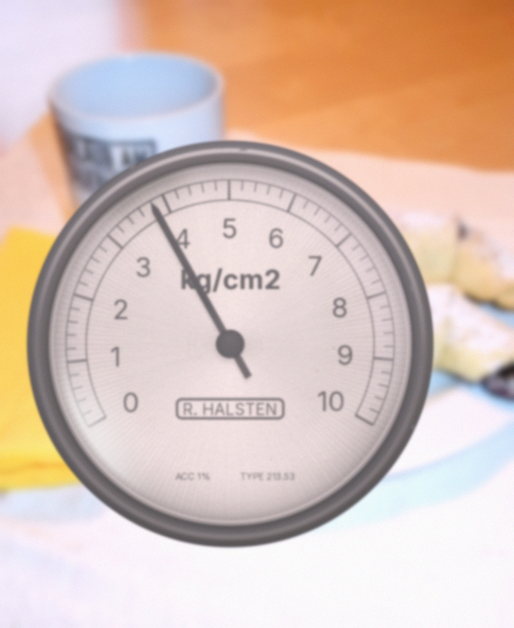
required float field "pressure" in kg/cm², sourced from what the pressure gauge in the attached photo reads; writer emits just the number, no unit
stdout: 3.8
